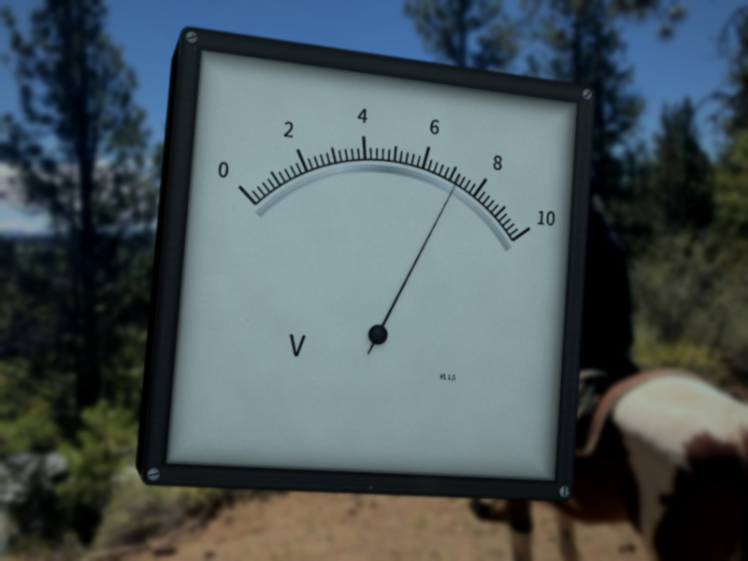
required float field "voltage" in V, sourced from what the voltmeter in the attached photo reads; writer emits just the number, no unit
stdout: 7.2
